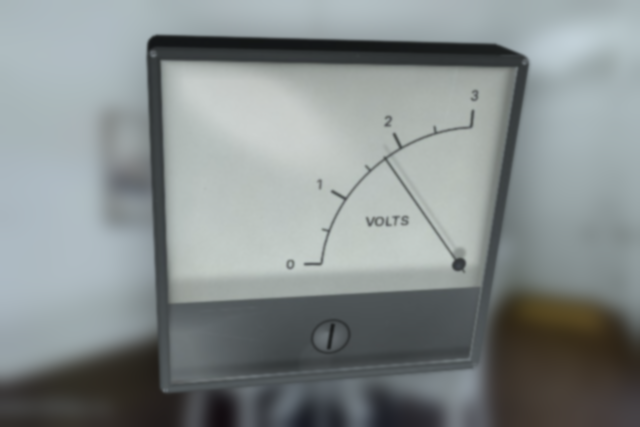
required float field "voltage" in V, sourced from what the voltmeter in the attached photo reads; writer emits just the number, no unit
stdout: 1.75
